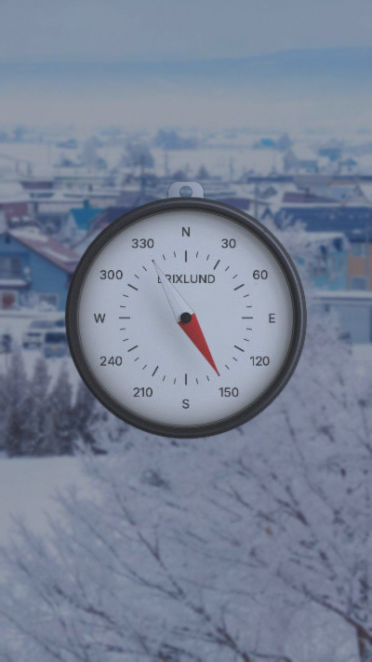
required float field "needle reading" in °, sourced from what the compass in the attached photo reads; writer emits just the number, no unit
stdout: 150
